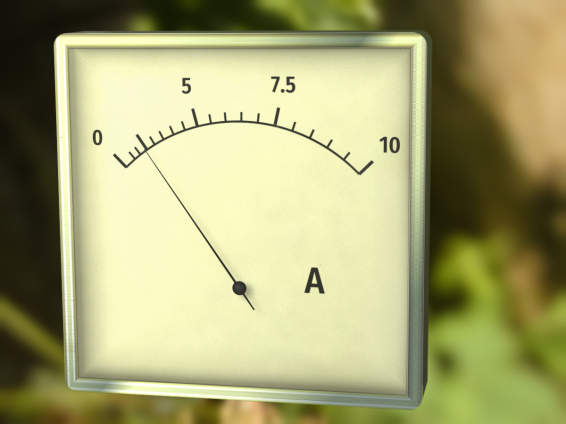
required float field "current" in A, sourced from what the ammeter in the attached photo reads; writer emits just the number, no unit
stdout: 2.5
